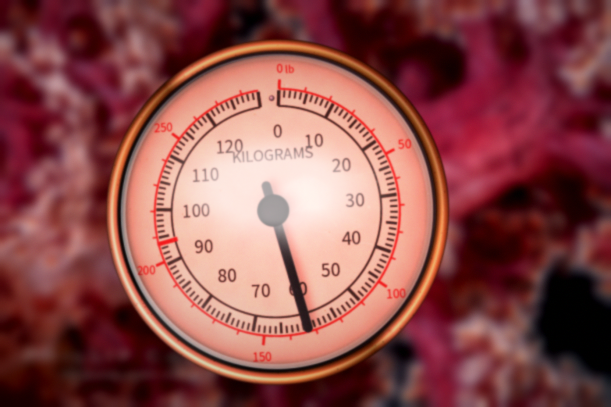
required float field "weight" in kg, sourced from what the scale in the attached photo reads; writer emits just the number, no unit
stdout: 60
